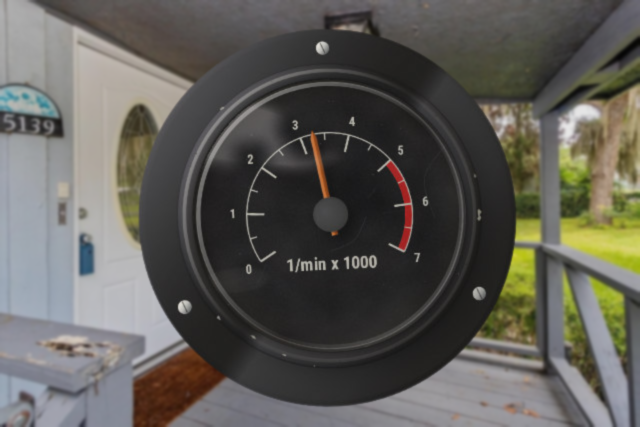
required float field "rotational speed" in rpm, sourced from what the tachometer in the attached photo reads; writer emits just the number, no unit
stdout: 3250
